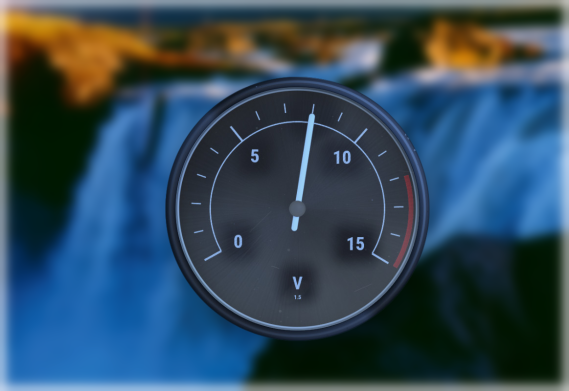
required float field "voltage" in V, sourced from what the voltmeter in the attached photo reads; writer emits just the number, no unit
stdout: 8
